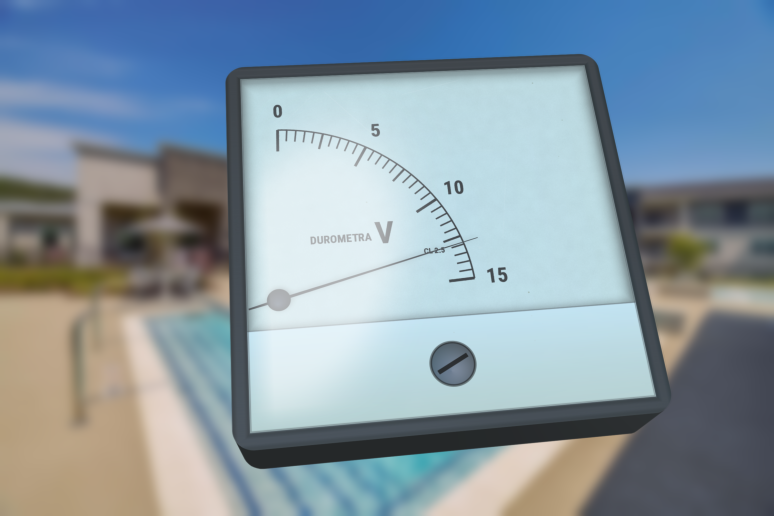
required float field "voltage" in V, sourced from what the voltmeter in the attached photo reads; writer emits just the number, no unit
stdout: 13
